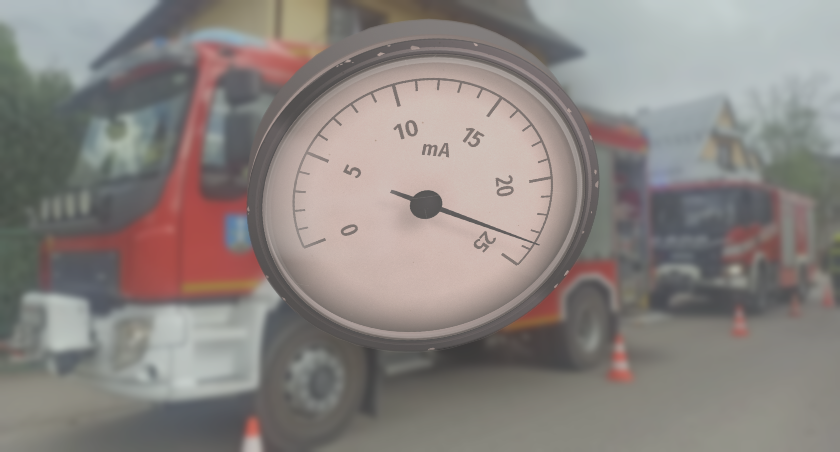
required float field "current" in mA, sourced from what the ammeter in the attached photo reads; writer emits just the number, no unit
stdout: 23.5
